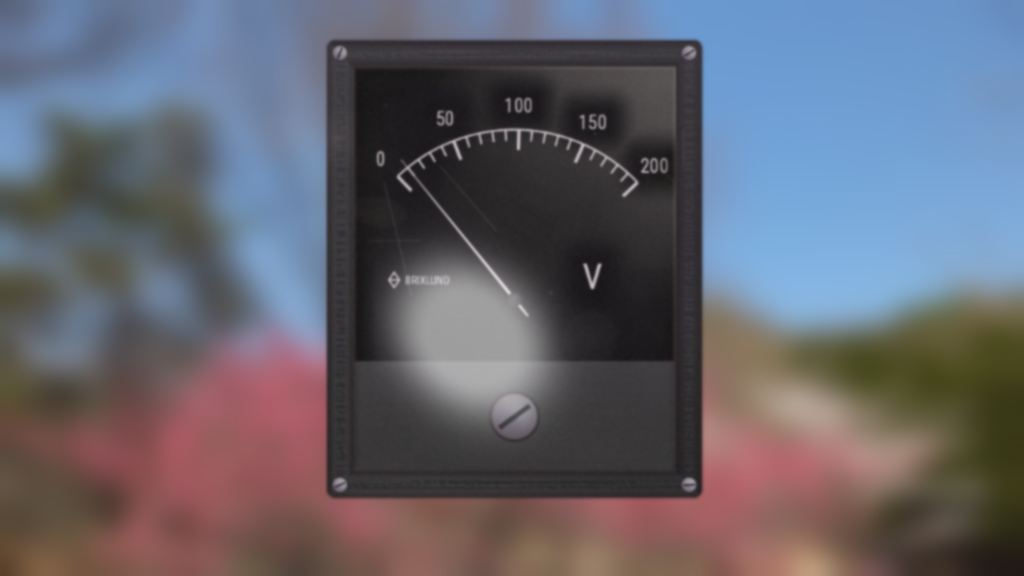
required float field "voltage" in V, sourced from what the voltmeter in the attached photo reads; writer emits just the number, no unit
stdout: 10
